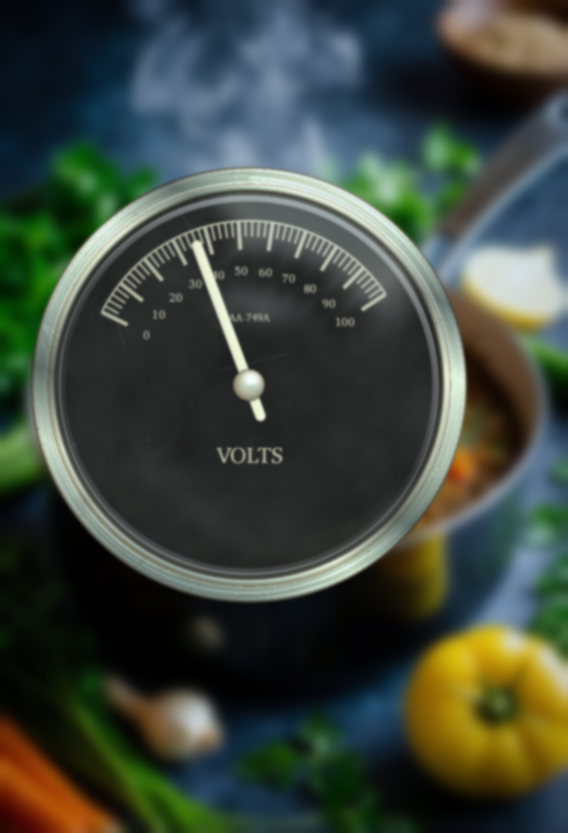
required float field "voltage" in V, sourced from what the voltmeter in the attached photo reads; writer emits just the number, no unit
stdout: 36
